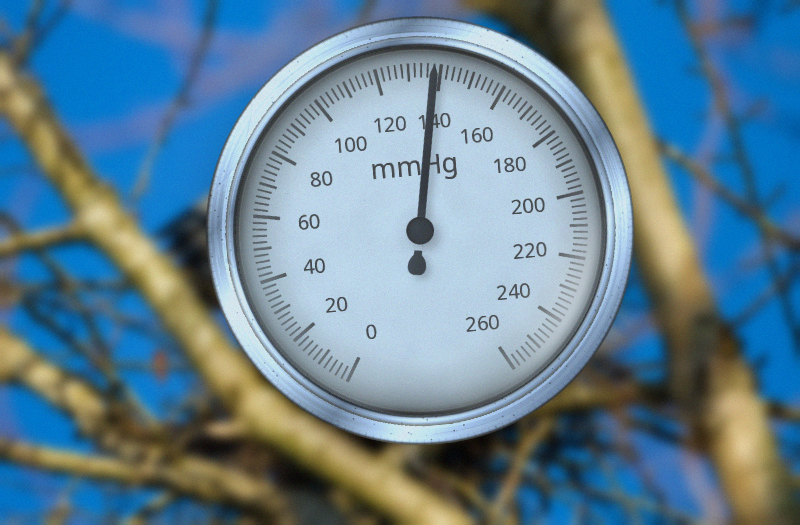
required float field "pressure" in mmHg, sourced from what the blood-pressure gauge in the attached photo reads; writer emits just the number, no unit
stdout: 138
